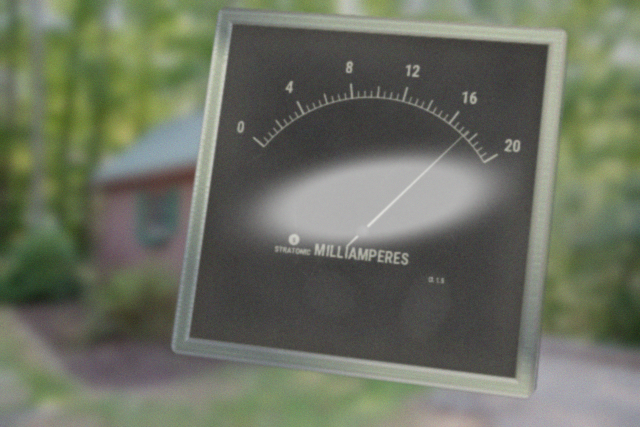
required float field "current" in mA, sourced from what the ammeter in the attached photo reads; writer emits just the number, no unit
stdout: 17.5
